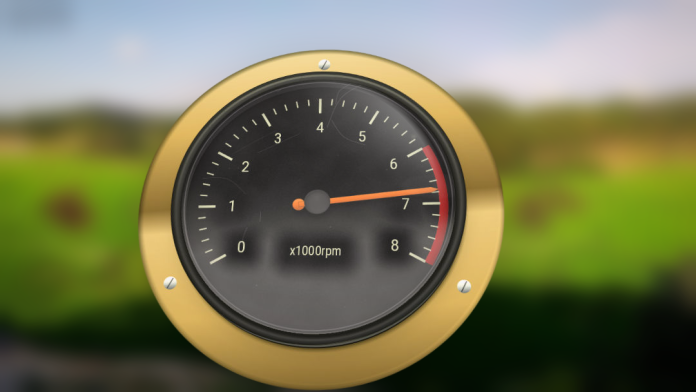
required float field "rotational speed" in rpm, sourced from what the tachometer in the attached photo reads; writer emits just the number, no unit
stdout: 6800
